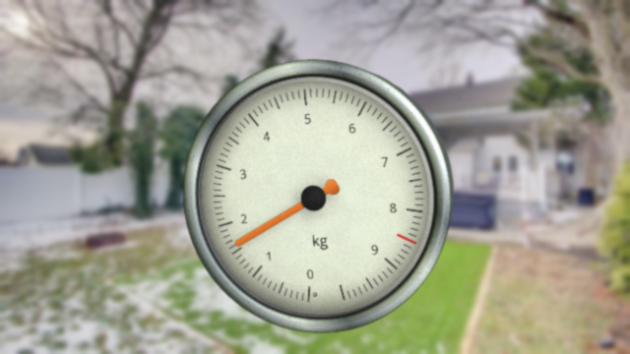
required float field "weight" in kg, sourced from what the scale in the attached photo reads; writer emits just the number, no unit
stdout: 1.6
